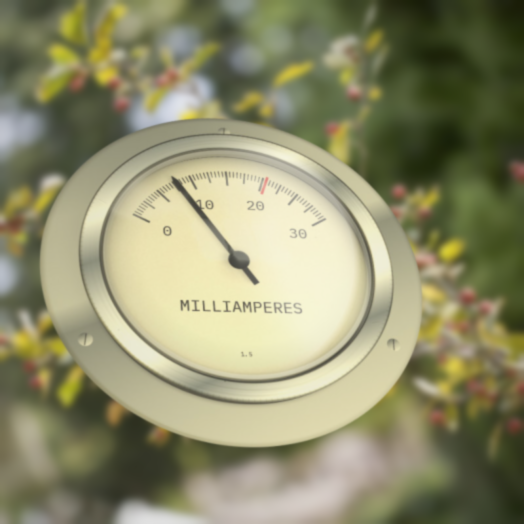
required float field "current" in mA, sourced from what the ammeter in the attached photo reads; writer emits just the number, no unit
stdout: 7.5
